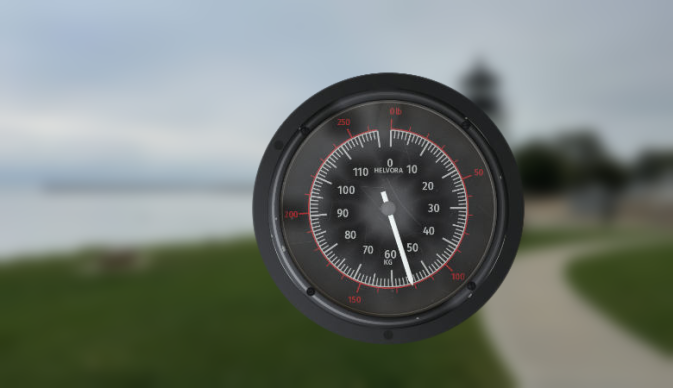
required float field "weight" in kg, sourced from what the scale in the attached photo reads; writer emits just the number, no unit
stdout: 55
